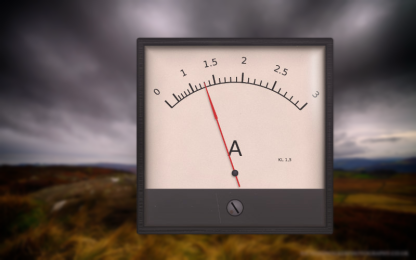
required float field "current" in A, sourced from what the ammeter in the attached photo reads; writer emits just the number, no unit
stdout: 1.3
